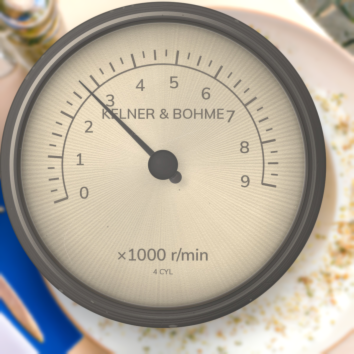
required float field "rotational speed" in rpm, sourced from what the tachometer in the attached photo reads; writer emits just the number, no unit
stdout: 2750
